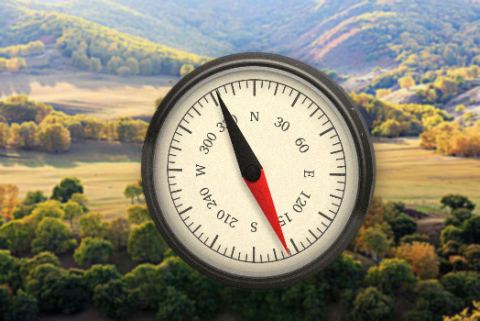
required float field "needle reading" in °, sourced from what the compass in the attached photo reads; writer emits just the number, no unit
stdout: 155
